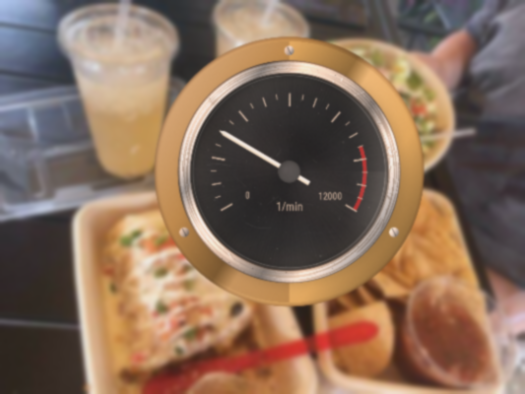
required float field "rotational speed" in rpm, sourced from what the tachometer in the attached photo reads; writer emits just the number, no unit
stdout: 3000
